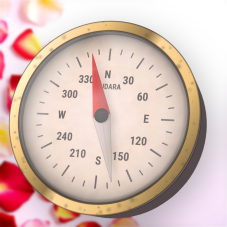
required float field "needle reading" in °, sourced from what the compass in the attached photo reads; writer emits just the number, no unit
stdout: 345
